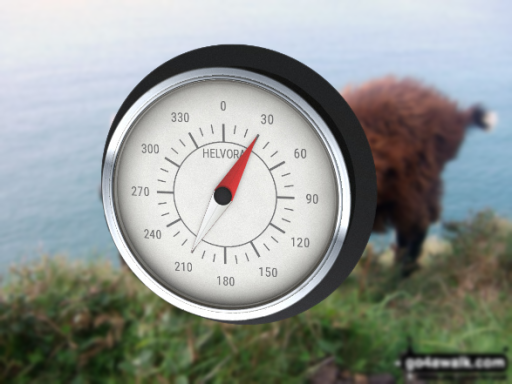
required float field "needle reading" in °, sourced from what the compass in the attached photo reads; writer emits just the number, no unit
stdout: 30
